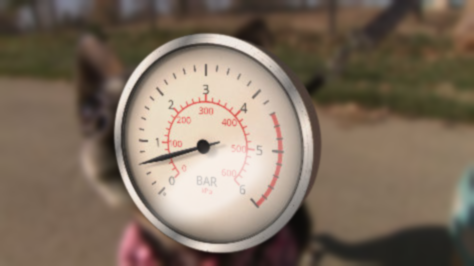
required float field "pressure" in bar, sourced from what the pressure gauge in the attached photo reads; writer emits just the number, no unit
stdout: 0.6
